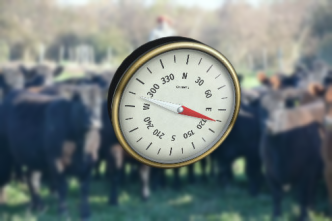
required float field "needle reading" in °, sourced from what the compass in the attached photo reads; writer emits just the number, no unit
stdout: 105
